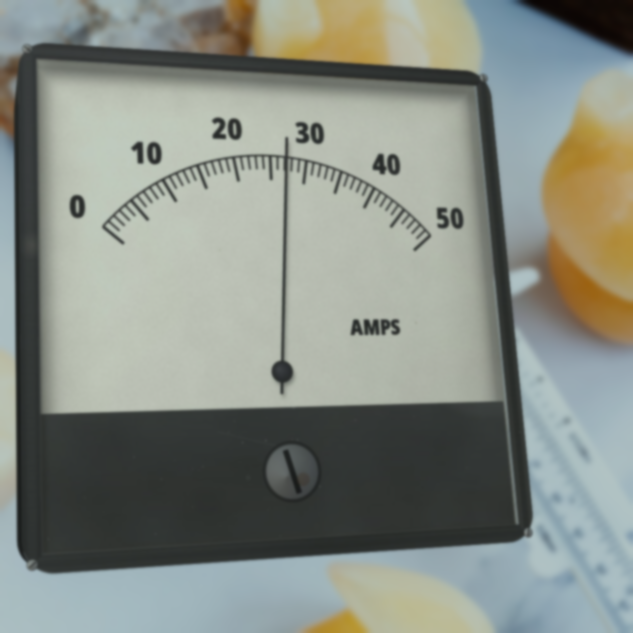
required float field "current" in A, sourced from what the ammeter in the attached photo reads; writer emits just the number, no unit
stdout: 27
